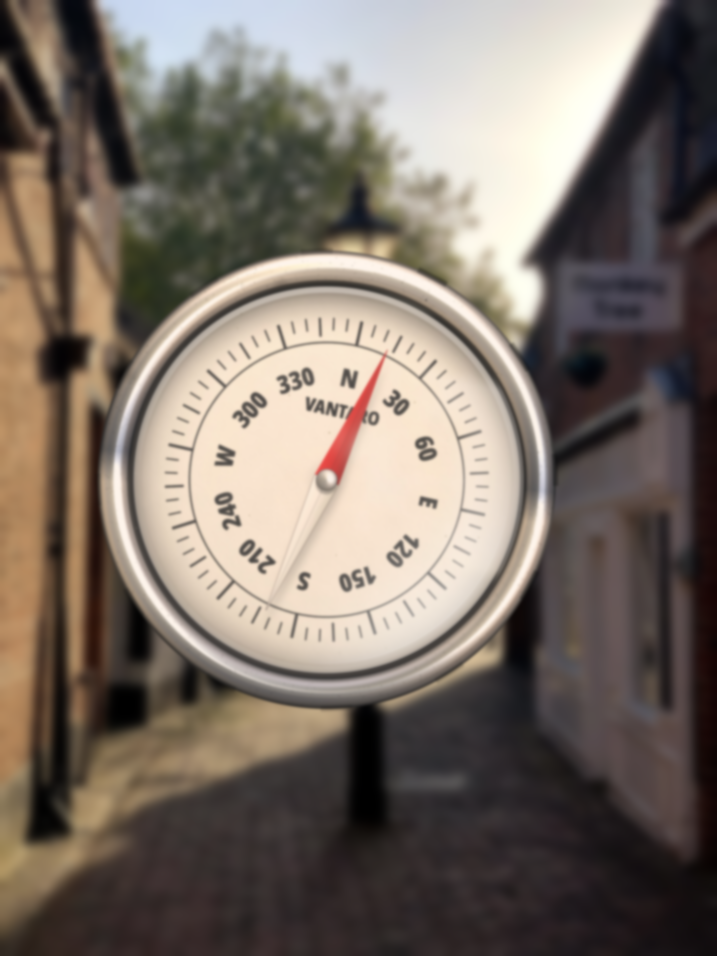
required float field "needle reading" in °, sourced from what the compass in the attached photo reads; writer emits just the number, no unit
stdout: 12.5
